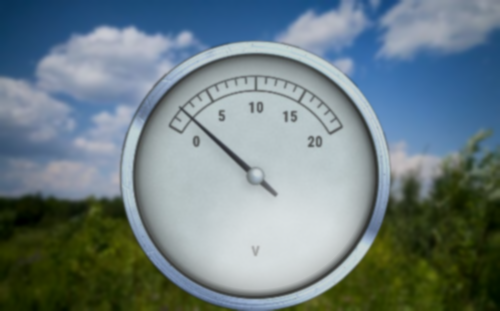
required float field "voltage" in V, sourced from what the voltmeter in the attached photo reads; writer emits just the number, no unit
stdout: 2
